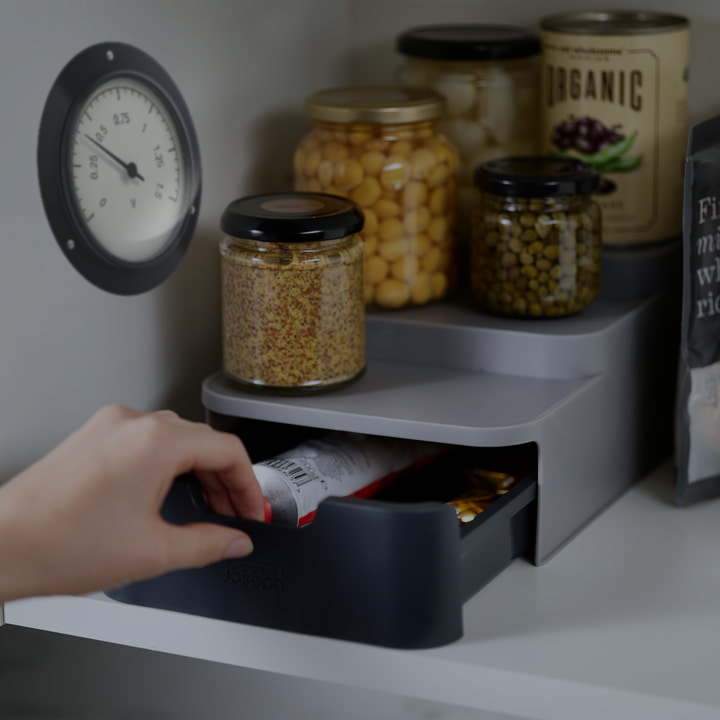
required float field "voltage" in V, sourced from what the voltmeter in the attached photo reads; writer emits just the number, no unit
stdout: 0.4
